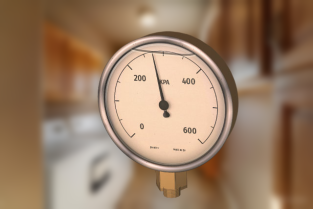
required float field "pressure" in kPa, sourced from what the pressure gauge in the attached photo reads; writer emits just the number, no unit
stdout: 275
